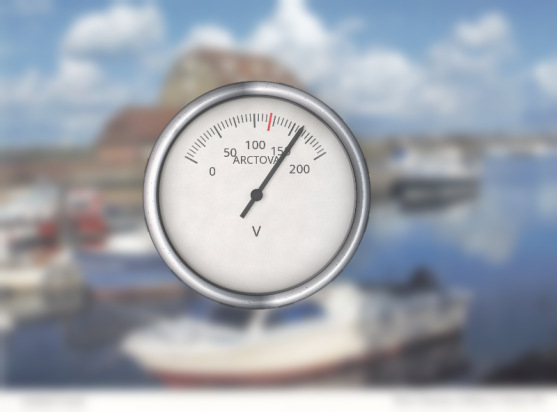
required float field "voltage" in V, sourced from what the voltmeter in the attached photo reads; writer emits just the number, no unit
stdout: 160
